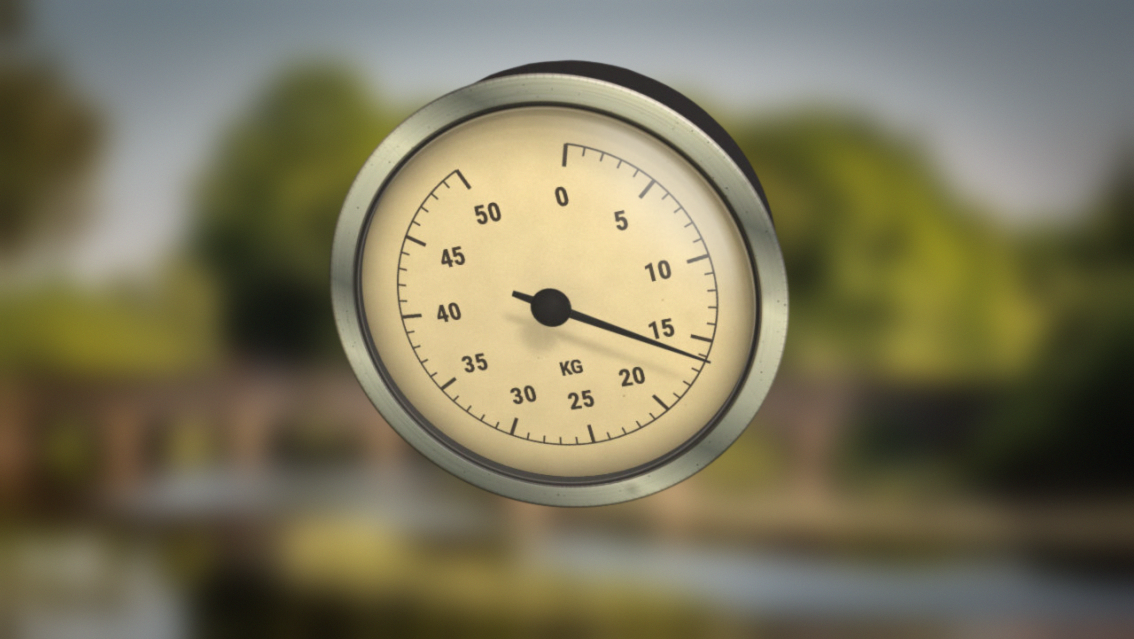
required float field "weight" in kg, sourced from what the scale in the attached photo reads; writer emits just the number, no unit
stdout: 16
